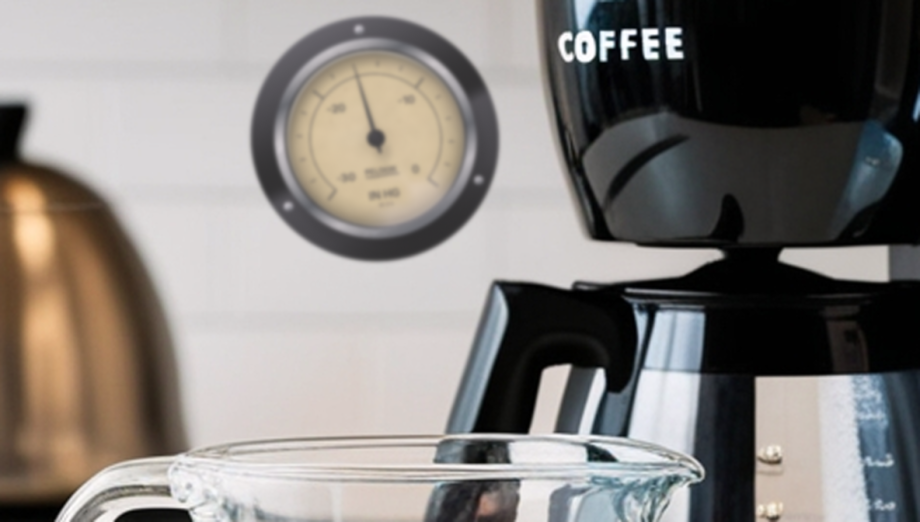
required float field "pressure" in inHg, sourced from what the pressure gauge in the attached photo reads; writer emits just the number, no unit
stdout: -16
